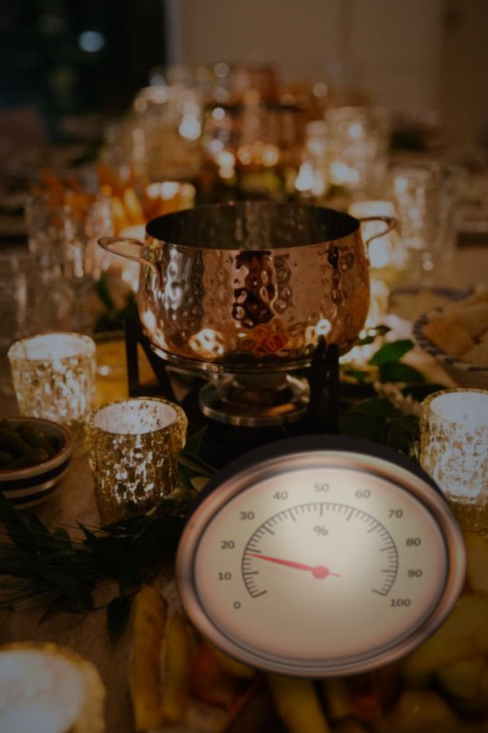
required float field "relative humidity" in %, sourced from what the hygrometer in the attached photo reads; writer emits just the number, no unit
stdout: 20
